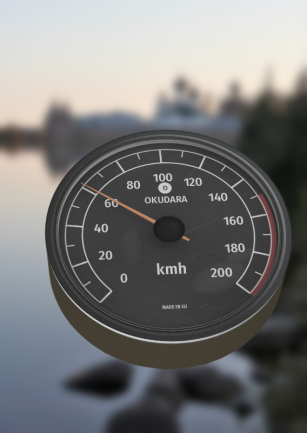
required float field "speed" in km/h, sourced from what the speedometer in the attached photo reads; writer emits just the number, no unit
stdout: 60
